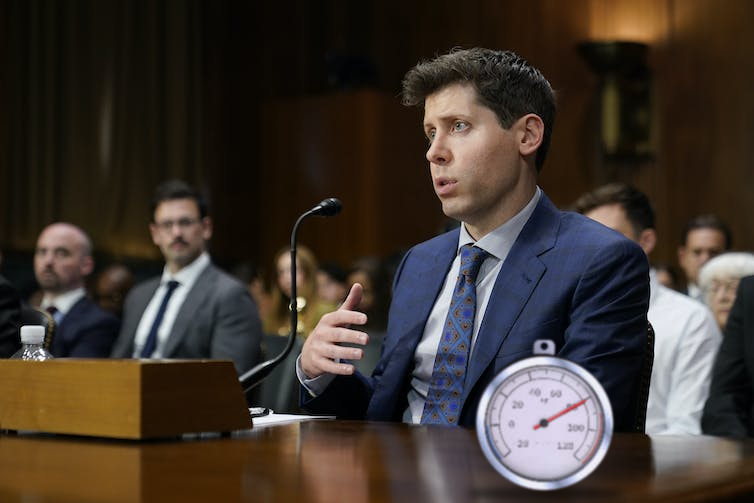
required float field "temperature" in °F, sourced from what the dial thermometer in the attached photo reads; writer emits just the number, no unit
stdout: 80
